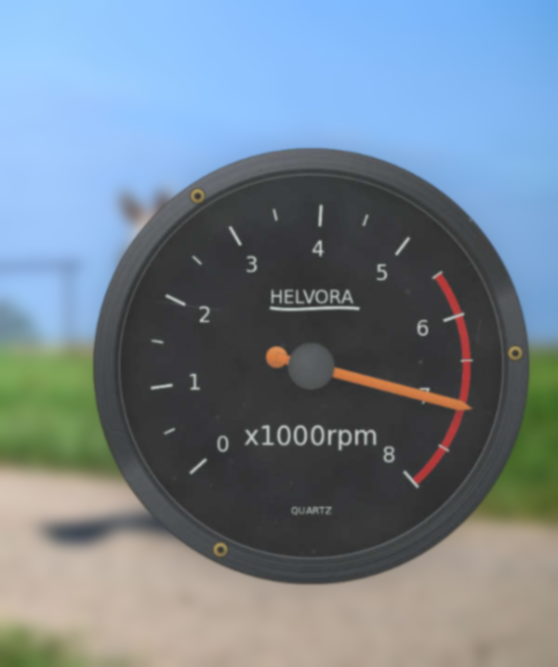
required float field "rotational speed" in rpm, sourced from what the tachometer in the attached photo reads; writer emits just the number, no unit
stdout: 7000
